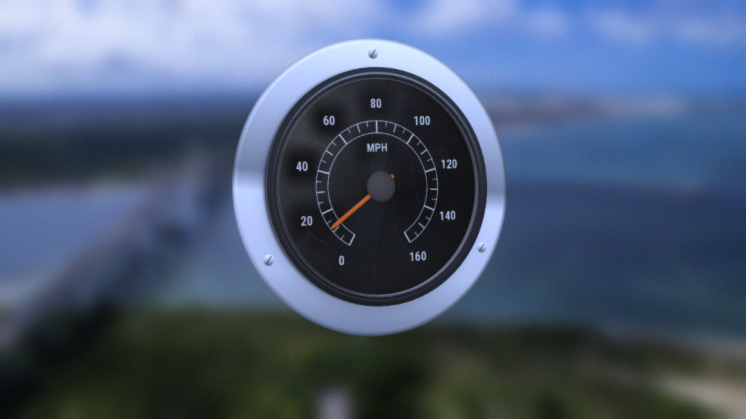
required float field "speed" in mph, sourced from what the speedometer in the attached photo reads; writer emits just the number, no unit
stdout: 12.5
